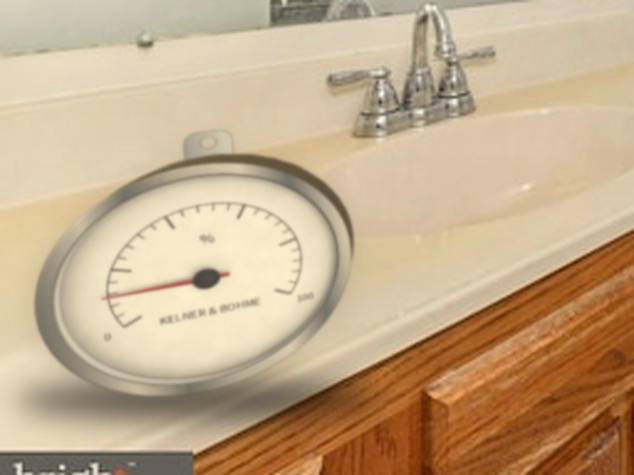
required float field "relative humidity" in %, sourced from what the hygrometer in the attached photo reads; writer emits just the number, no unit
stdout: 12
